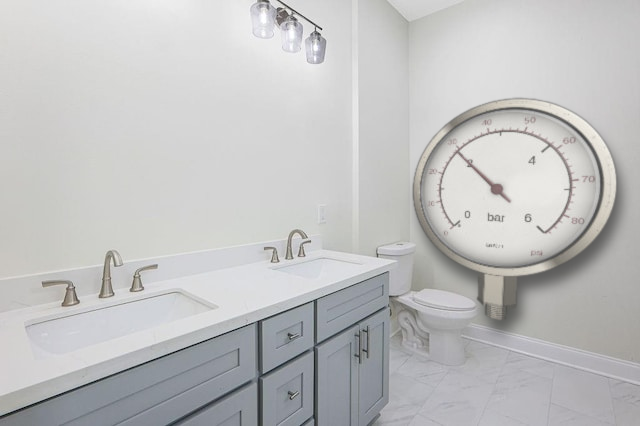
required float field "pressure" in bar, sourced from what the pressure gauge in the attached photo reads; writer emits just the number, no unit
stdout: 2
